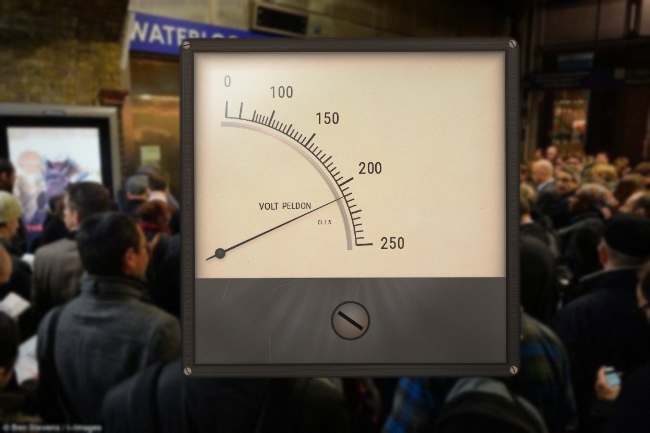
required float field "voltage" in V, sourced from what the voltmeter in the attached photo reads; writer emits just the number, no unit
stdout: 210
